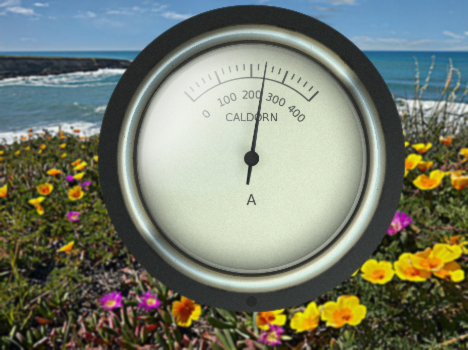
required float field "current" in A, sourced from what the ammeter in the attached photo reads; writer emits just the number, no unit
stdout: 240
